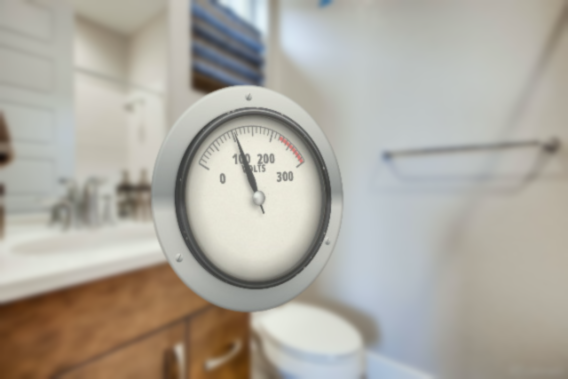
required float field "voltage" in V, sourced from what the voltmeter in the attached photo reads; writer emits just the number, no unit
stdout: 100
